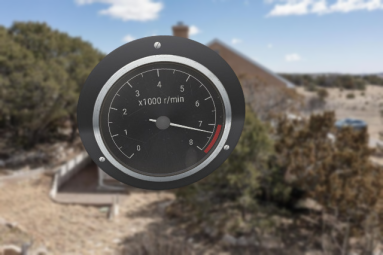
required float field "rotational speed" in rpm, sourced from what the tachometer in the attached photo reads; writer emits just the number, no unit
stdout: 7250
